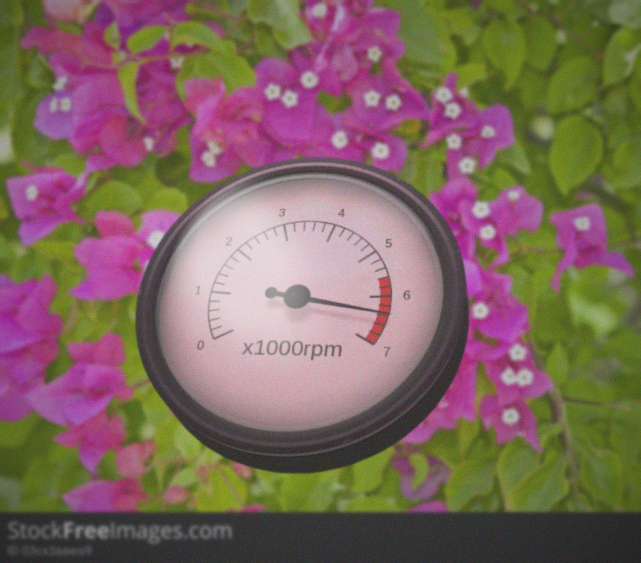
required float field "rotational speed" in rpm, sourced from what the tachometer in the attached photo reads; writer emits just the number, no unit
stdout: 6400
